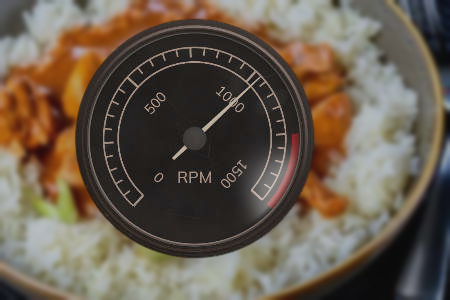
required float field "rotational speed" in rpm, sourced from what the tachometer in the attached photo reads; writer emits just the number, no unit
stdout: 1025
